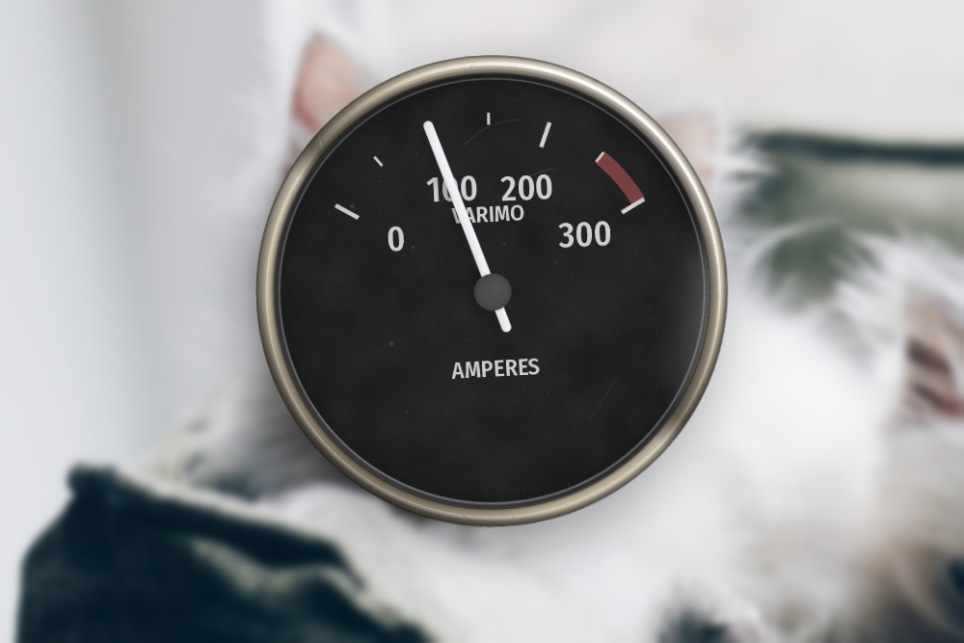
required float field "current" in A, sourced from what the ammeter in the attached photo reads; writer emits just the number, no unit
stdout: 100
